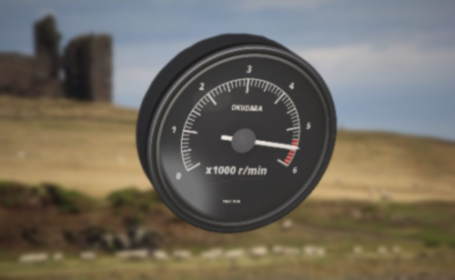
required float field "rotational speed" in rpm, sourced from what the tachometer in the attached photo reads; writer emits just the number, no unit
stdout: 5500
